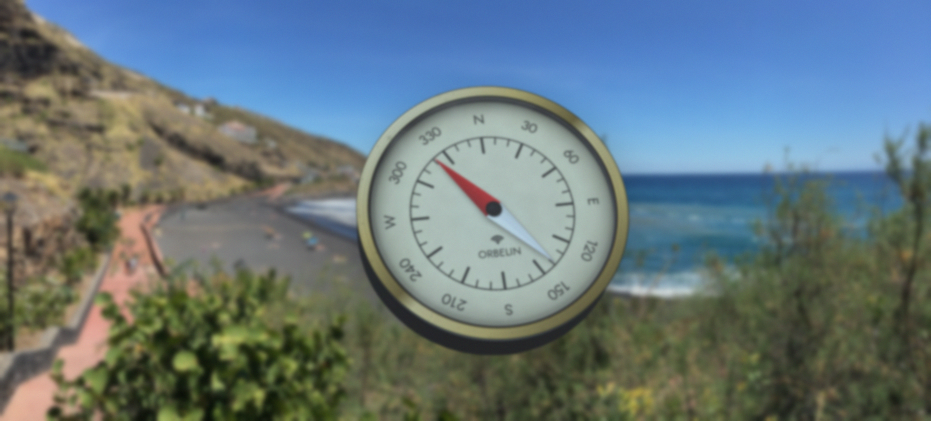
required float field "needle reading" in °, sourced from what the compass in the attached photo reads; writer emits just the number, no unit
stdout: 320
